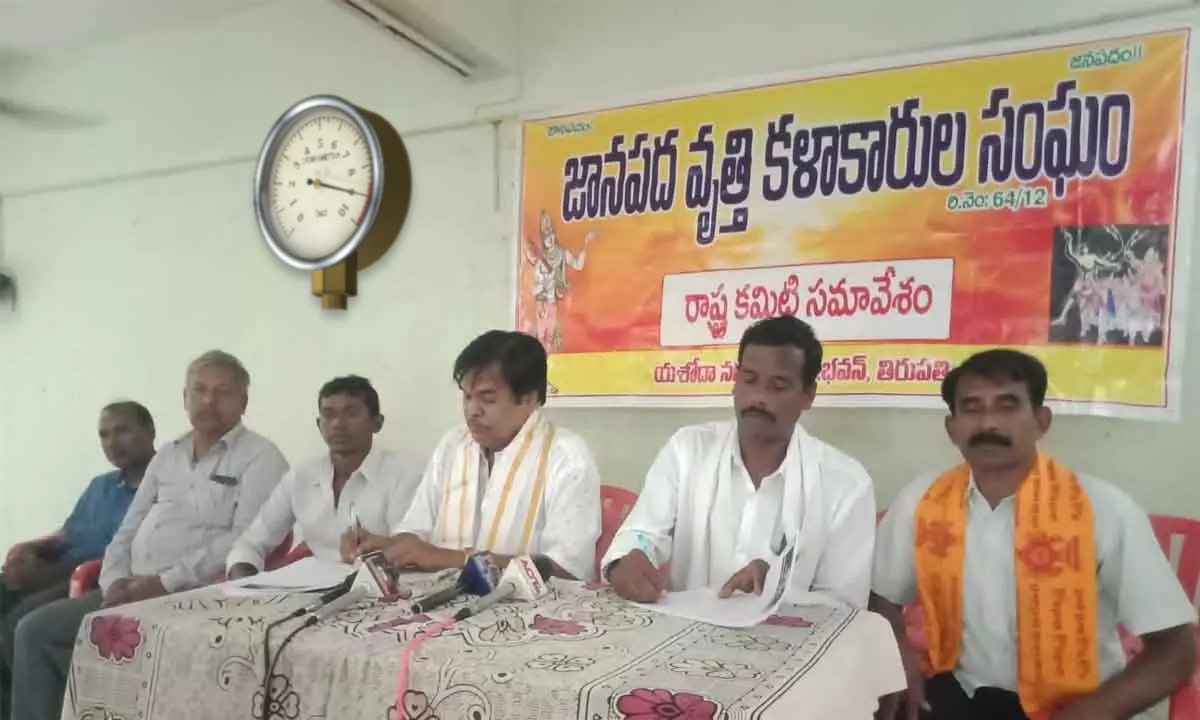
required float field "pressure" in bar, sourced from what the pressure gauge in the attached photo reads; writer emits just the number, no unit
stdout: 9
